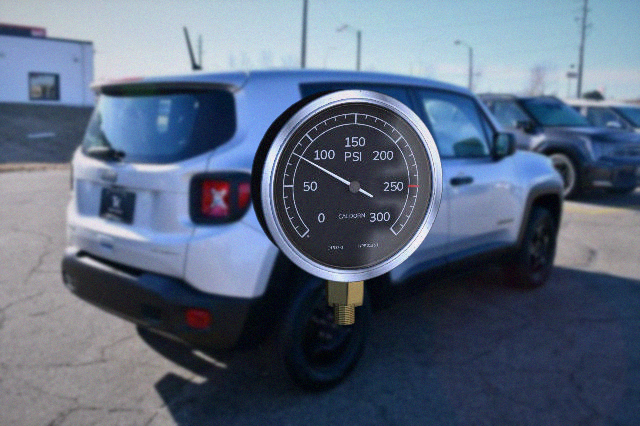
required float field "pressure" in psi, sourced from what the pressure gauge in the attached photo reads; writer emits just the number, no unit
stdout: 80
